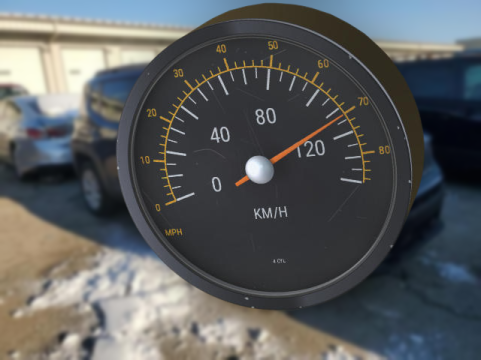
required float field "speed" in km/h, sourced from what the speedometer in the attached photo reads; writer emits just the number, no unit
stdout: 112.5
